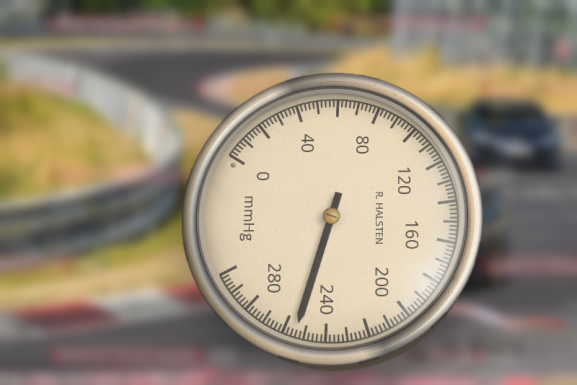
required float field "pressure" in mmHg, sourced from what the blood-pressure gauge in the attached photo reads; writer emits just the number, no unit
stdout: 254
